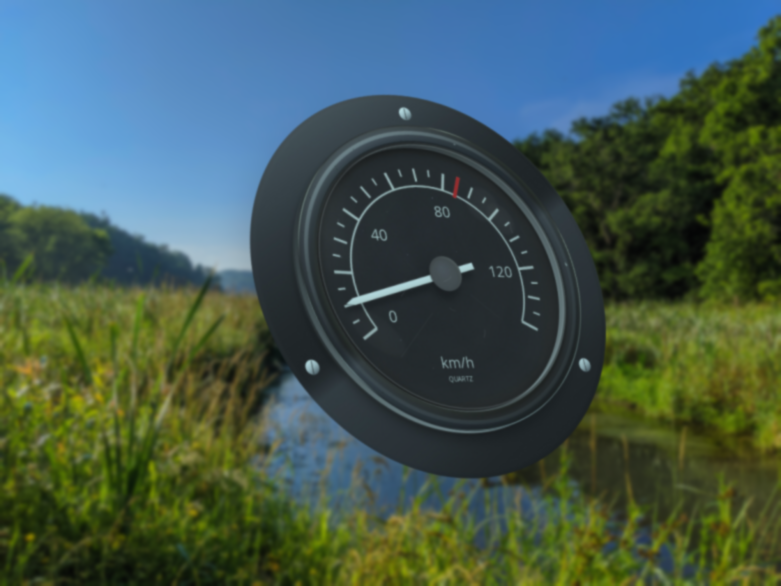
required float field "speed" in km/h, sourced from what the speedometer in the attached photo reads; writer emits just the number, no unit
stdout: 10
